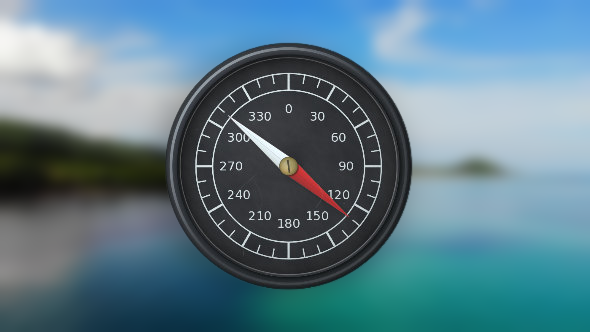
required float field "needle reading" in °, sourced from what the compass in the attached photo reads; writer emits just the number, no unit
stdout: 130
